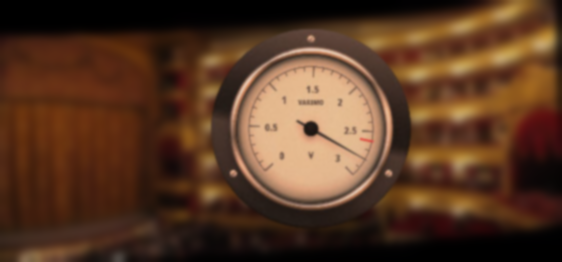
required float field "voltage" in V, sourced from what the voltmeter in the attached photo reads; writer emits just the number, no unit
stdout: 2.8
